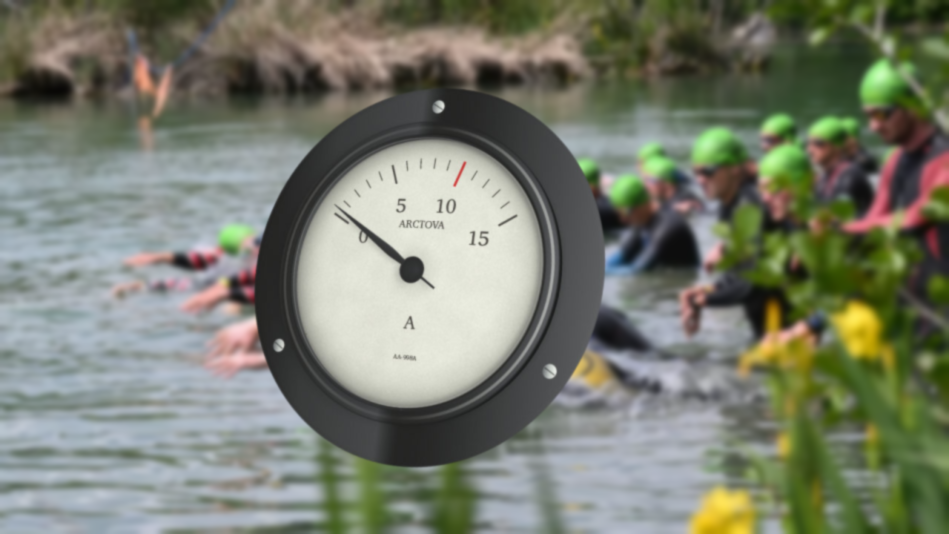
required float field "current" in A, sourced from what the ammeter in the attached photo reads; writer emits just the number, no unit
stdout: 0.5
